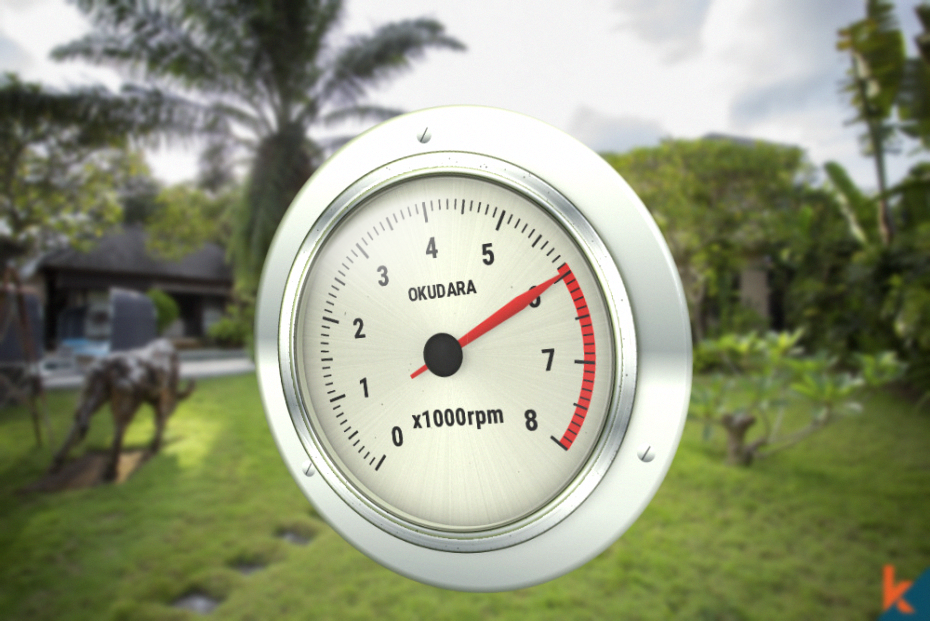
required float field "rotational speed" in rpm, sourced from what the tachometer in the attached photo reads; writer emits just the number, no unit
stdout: 6000
